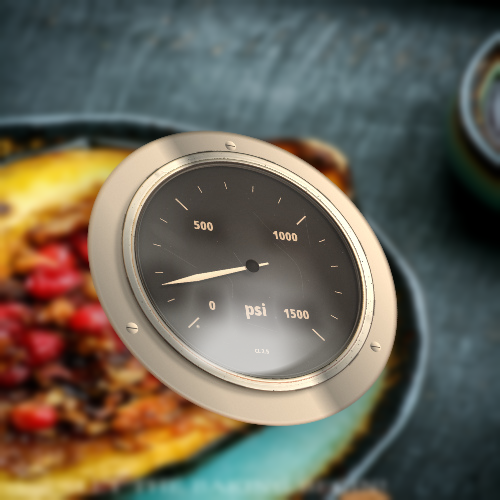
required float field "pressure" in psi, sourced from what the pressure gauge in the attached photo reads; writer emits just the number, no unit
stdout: 150
